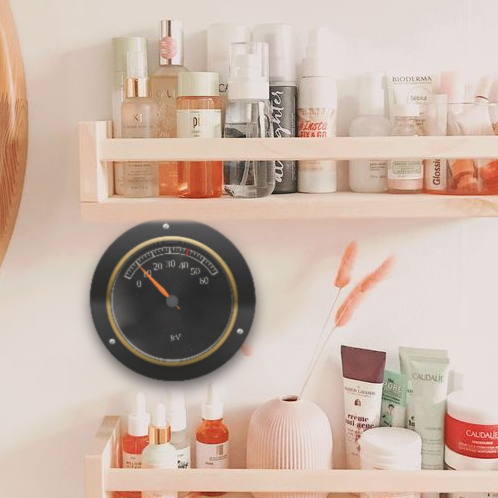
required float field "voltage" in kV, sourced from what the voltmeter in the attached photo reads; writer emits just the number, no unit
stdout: 10
